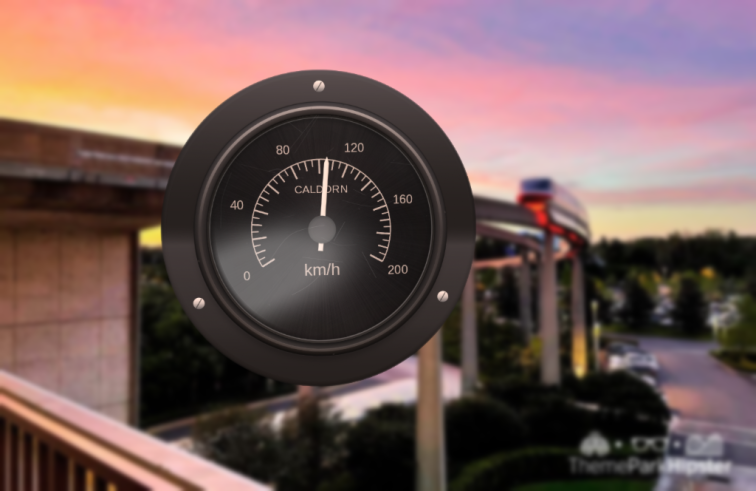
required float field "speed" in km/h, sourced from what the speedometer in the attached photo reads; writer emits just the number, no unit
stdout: 105
